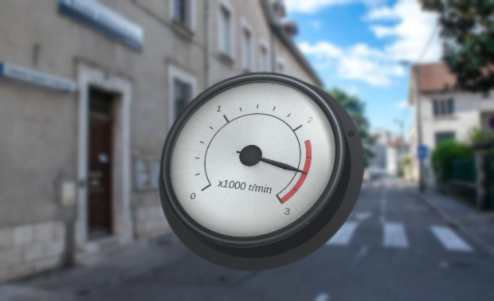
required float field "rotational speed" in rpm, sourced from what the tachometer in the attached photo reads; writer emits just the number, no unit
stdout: 2600
